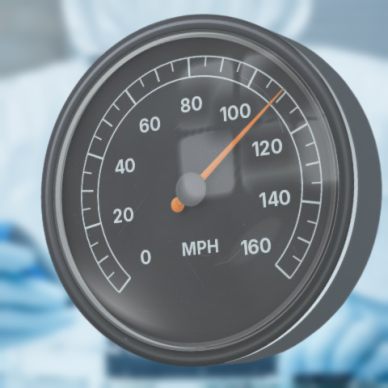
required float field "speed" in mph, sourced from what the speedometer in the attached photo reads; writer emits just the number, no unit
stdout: 110
